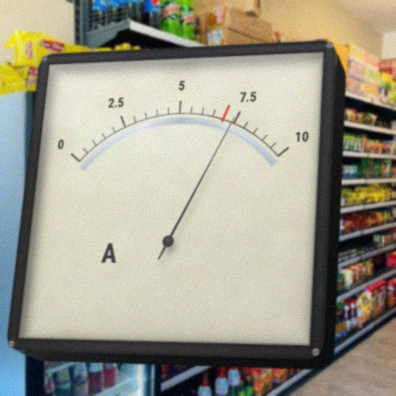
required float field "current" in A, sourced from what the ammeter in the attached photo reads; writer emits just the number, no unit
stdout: 7.5
